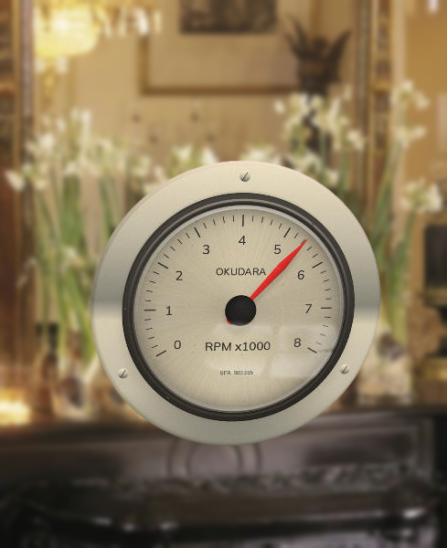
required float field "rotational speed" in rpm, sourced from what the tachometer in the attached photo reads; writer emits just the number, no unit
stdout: 5400
